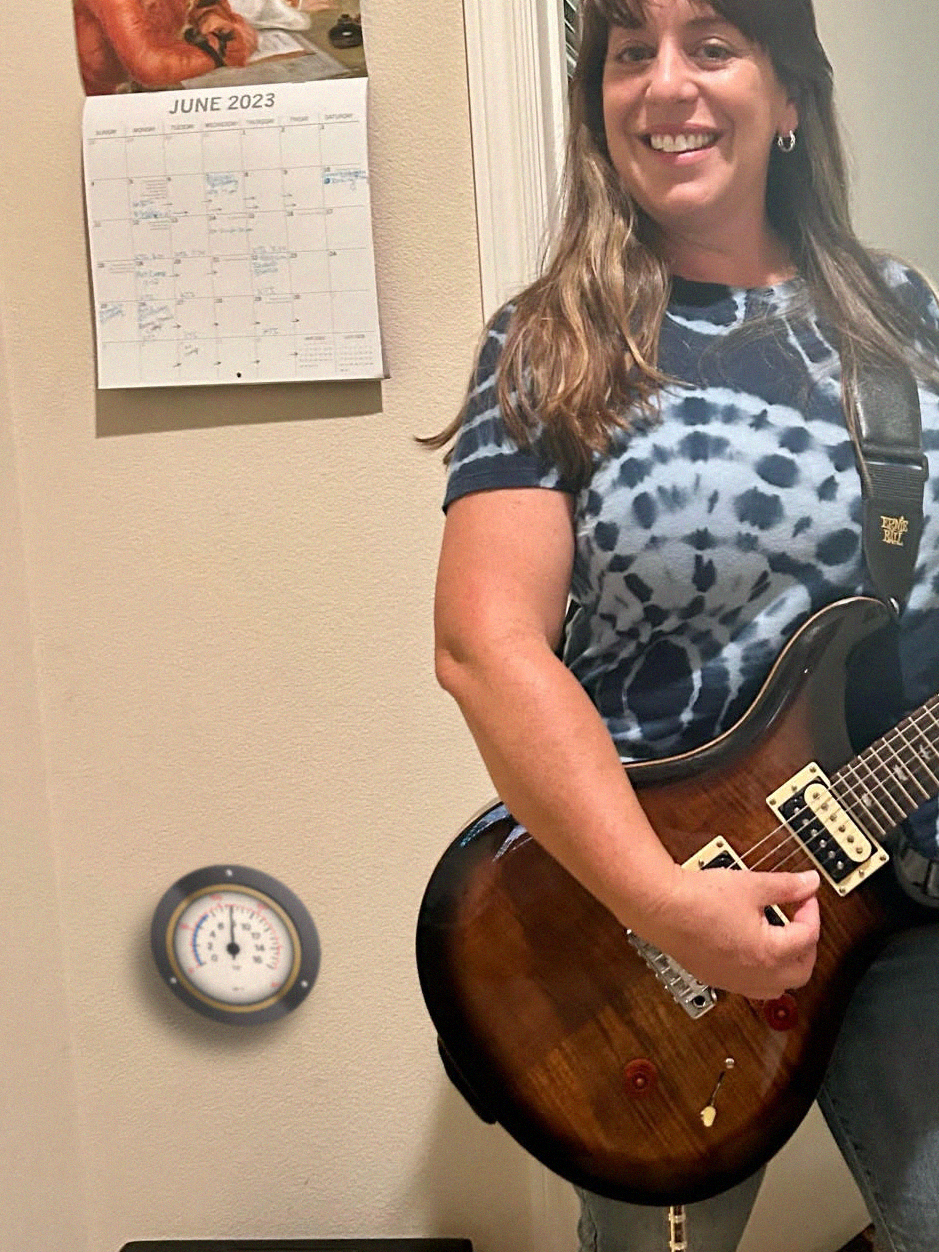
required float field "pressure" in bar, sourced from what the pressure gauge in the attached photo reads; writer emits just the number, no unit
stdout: 8
